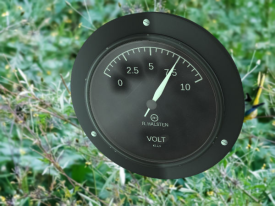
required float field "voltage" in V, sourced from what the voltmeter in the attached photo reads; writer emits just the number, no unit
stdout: 7.5
